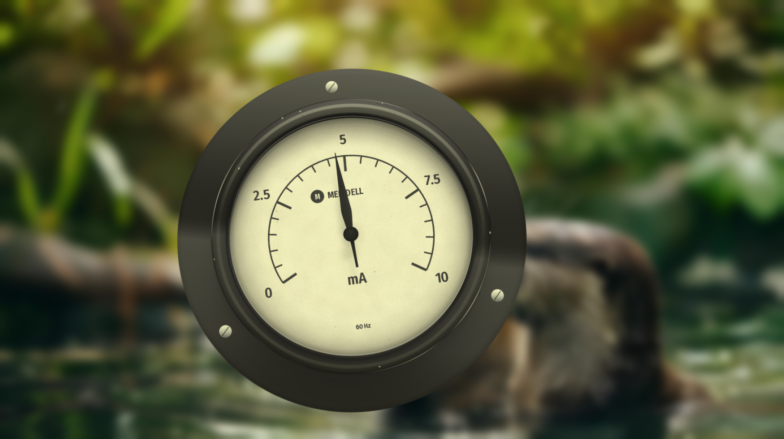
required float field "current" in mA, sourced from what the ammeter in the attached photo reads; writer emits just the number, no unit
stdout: 4.75
